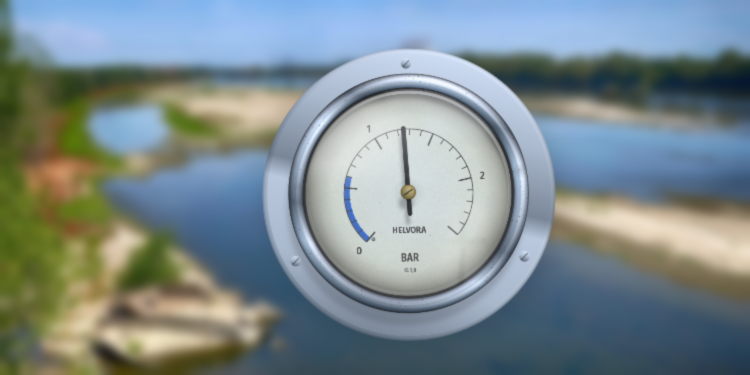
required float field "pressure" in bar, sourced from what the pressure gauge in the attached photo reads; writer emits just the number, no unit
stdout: 1.25
